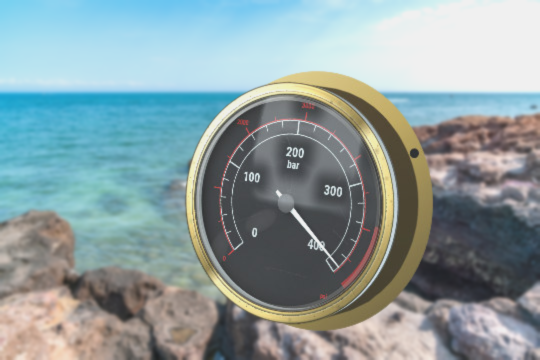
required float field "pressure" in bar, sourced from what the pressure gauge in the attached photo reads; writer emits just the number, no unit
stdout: 390
